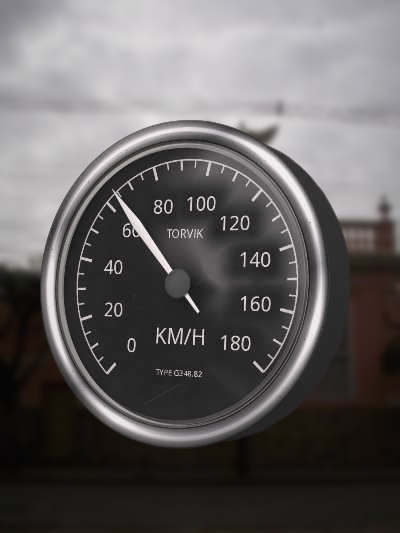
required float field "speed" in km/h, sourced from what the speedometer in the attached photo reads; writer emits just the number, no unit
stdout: 65
